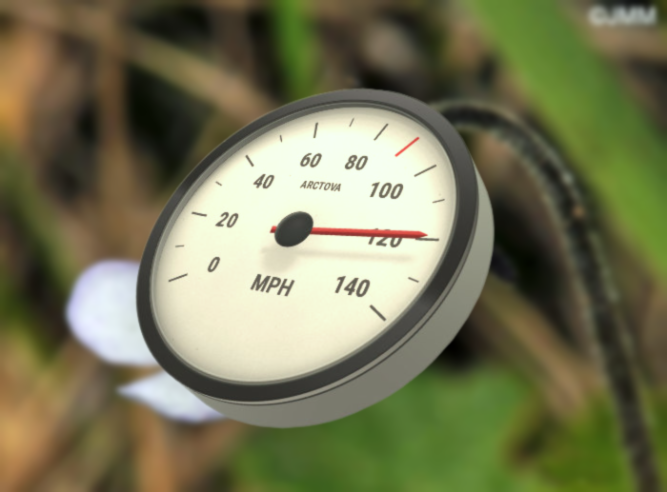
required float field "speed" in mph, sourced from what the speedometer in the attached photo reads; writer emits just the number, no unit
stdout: 120
